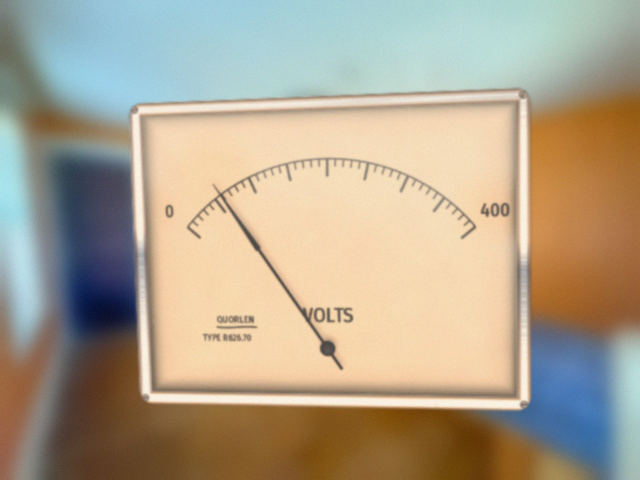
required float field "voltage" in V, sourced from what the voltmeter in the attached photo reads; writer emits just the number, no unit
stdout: 60
